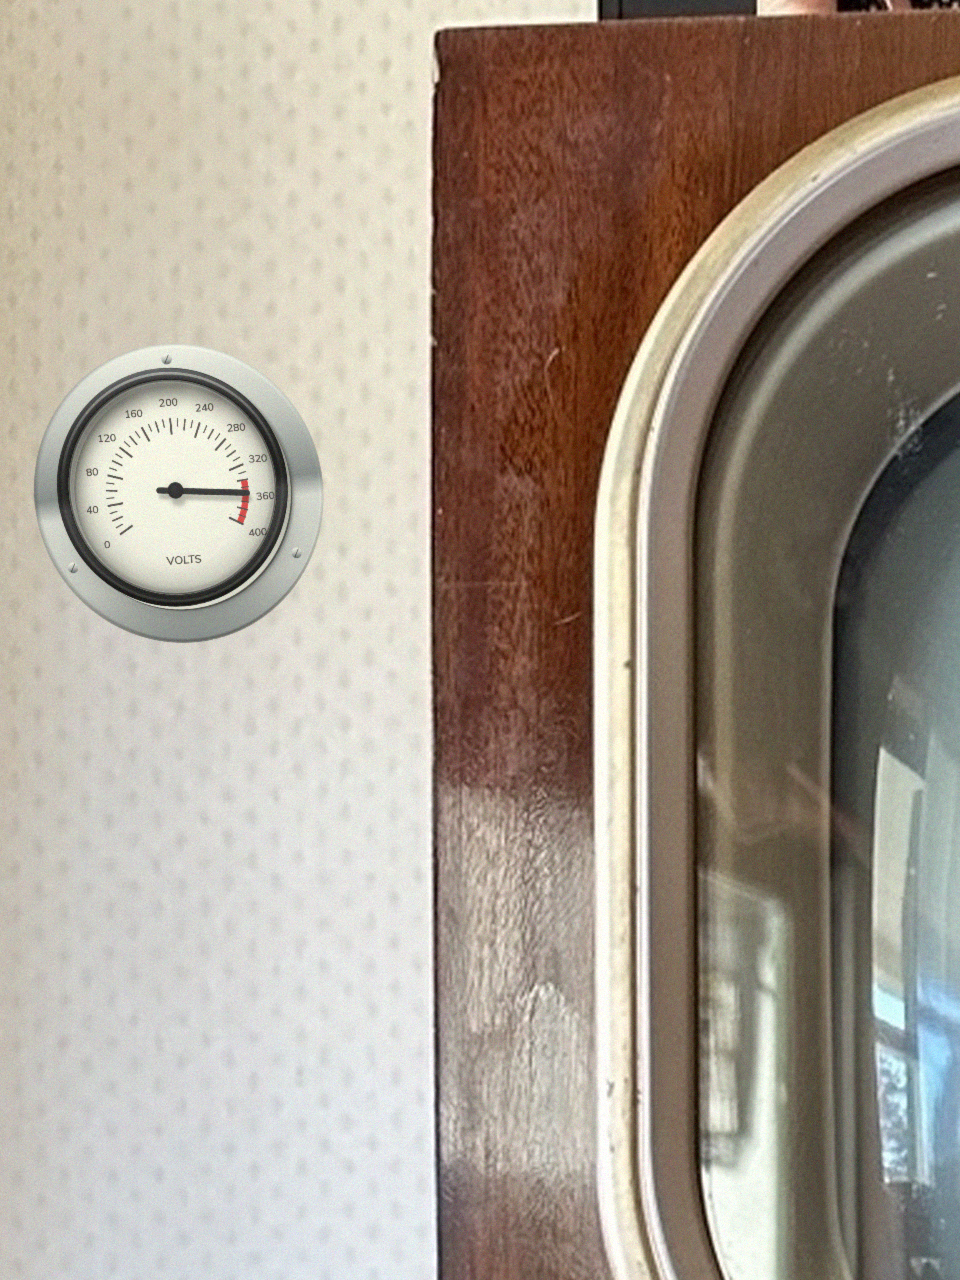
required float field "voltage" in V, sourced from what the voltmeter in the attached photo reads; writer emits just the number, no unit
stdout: 360
